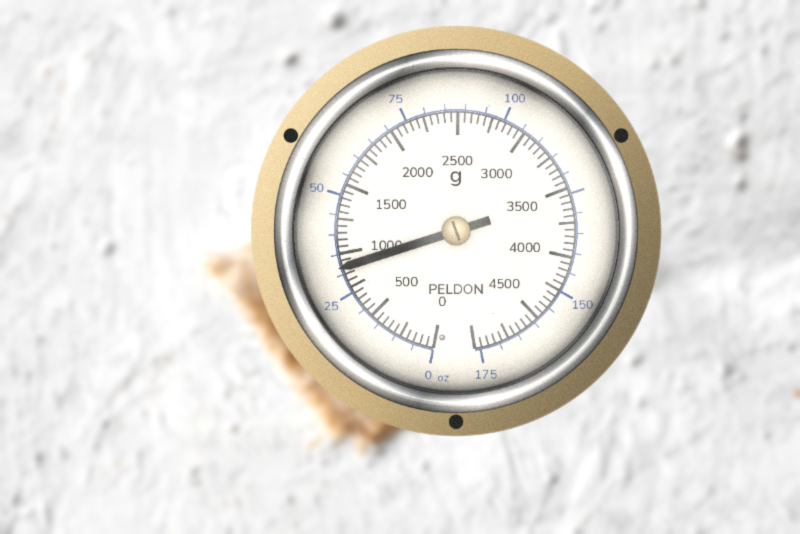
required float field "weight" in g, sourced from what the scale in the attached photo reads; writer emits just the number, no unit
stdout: 900
